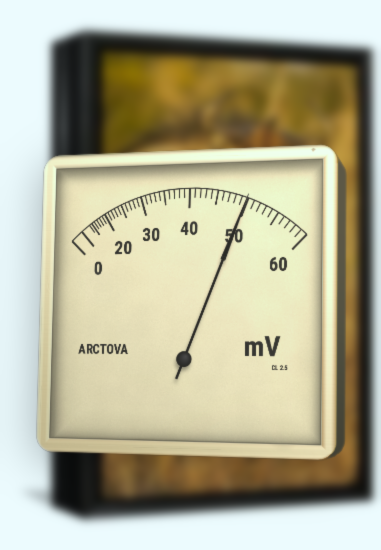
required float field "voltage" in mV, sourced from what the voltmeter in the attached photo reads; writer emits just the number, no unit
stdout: 50
